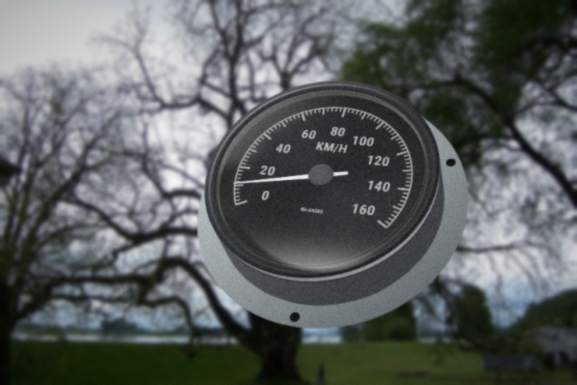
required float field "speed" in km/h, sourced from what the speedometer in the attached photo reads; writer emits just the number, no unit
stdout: 10
